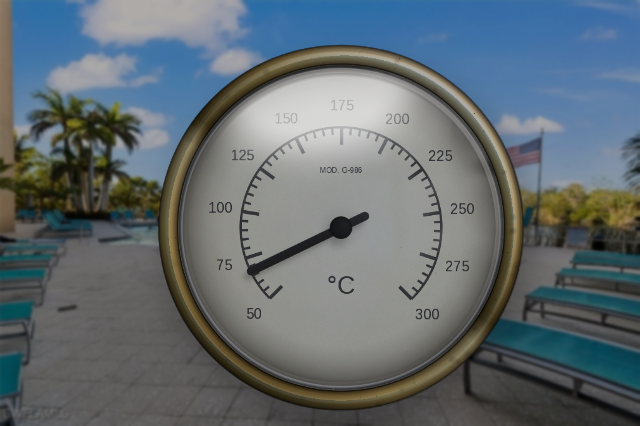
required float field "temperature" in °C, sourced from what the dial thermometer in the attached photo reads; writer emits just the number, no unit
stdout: 67.5
